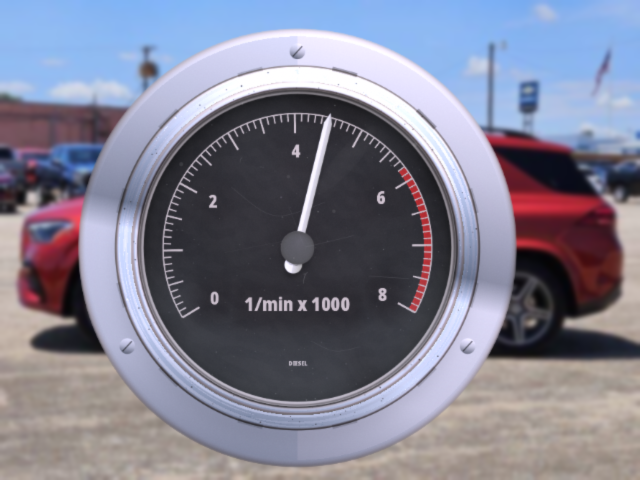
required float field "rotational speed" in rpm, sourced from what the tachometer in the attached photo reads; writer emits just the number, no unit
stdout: 4500
